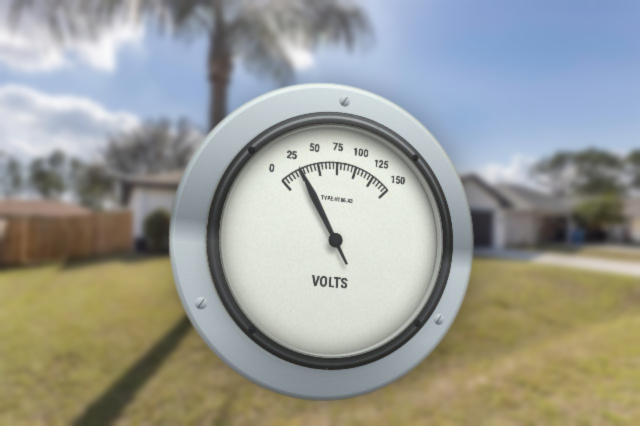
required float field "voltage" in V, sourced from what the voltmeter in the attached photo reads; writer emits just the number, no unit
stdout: 25
